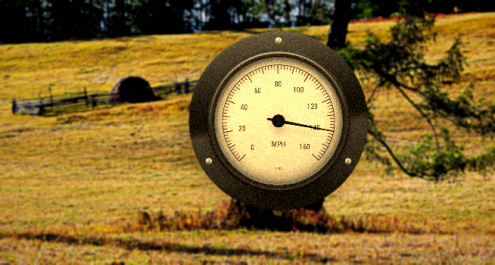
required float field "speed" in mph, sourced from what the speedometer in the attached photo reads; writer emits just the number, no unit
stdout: 140
